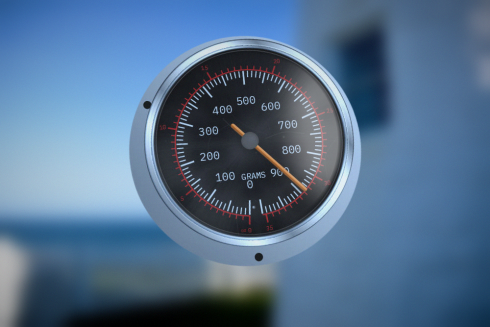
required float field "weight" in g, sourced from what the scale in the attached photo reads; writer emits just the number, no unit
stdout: 890
